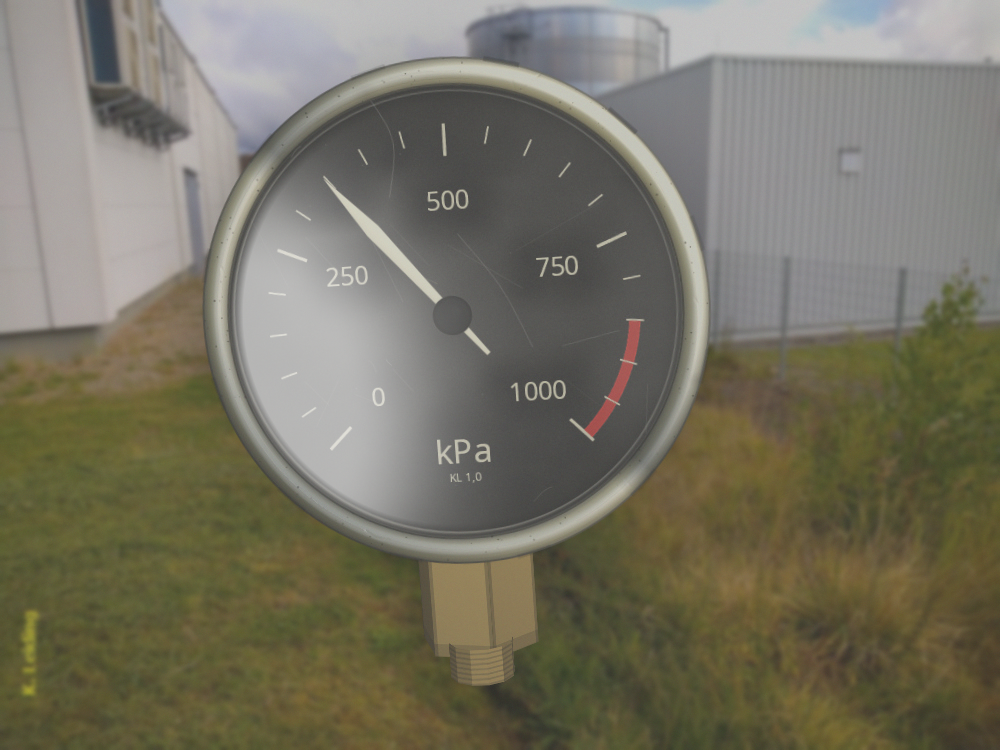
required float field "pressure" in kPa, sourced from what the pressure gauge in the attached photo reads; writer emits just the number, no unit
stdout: 350
